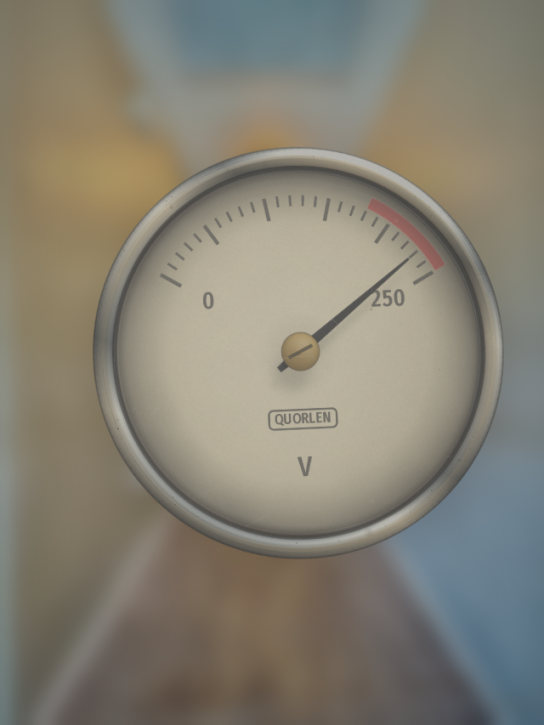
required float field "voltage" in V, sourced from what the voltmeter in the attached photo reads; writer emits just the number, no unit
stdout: 230
